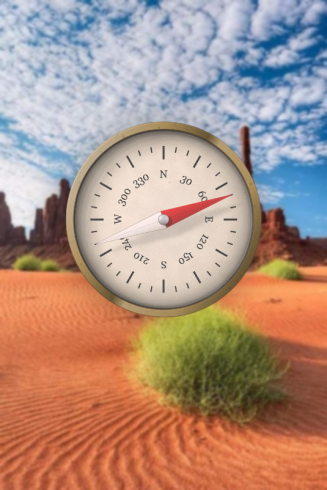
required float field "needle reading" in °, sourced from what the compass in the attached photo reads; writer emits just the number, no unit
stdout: 70
